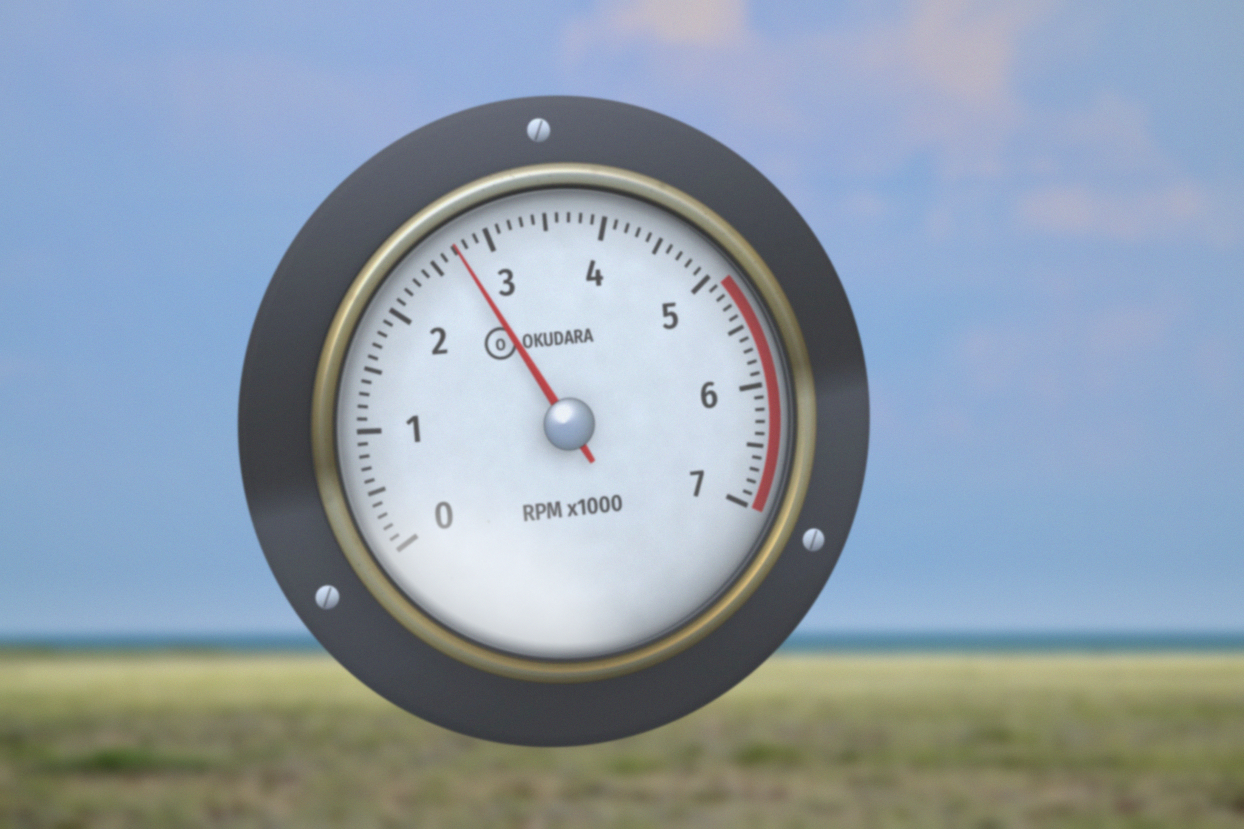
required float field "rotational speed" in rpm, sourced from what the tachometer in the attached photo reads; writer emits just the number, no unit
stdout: 2700
